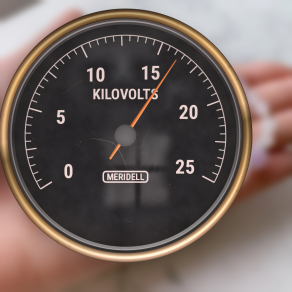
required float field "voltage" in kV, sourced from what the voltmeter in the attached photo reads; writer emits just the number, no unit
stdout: 16.25
